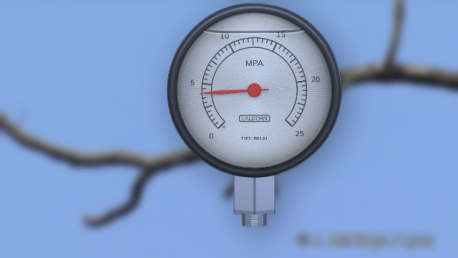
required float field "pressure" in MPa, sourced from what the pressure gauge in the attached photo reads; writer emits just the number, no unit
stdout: 4
